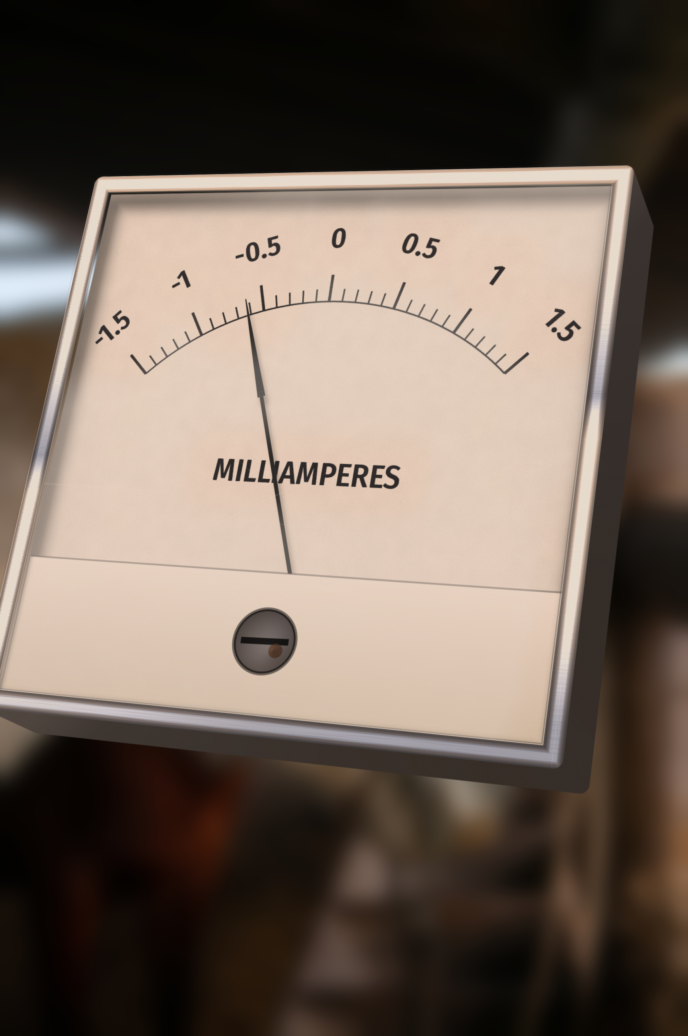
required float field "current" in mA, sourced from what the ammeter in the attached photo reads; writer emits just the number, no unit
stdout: -0.6
